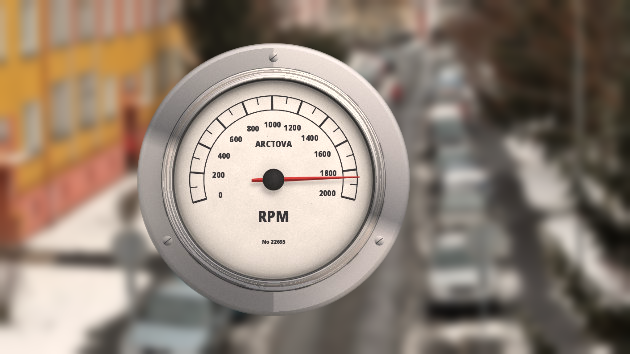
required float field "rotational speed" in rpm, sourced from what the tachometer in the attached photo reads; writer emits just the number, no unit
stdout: 1850
